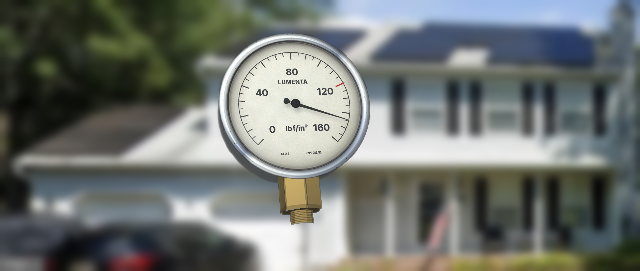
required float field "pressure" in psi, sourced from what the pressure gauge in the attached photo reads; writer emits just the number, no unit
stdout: 145
